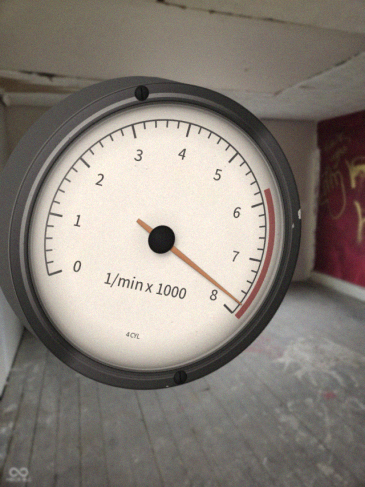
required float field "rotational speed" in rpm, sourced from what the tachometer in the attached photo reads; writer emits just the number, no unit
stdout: 7800
